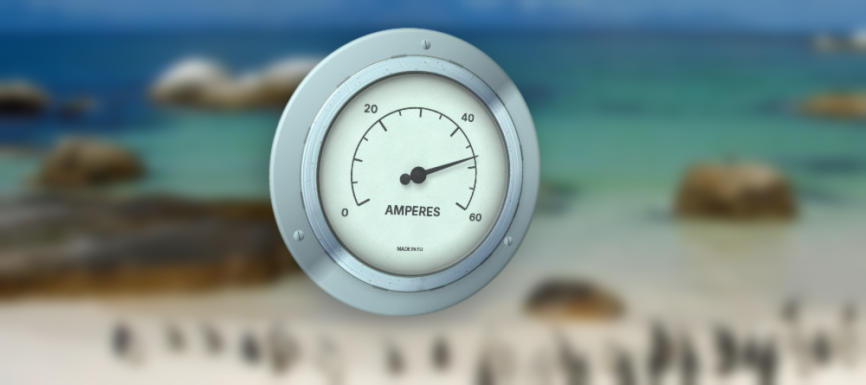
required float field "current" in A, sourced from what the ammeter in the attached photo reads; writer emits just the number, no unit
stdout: 47.5
